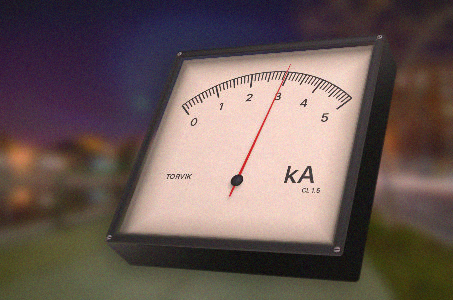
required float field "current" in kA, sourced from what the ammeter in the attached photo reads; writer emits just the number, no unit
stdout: 3
